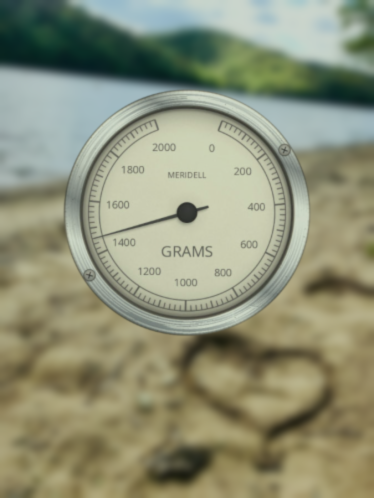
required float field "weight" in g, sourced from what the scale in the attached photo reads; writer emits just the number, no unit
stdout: 1460
